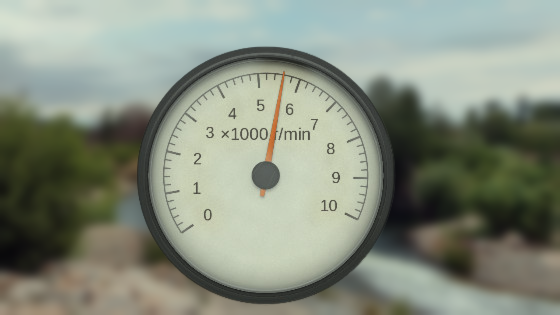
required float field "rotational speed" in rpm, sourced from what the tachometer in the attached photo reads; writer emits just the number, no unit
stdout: 5600
